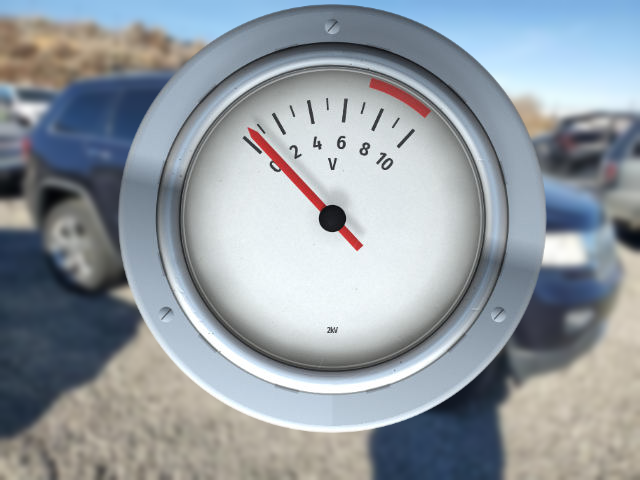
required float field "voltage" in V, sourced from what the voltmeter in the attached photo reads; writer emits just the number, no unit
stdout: 0.5
